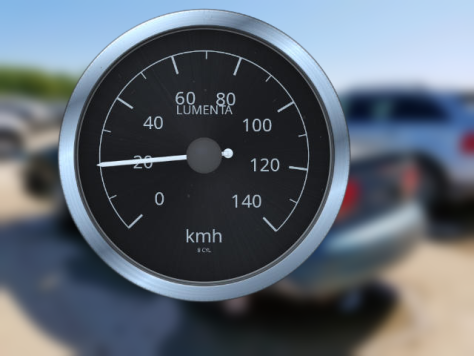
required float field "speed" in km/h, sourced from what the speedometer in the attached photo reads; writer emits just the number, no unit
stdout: 20
